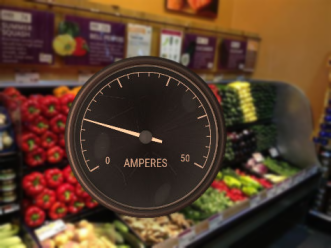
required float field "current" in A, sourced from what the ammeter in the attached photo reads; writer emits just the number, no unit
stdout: 10
